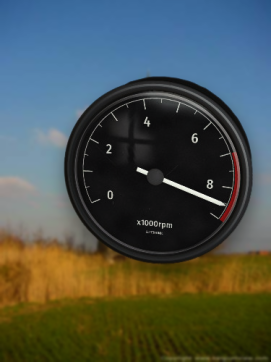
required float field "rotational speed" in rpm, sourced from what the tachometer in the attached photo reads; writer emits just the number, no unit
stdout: 8500
